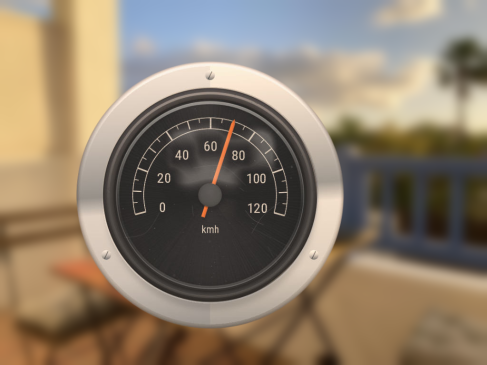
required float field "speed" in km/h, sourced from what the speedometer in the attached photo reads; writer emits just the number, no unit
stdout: 70
